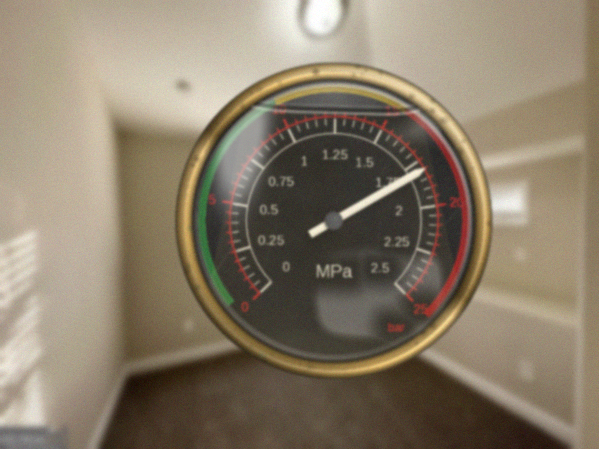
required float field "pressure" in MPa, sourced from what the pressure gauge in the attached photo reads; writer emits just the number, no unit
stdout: 1.8
